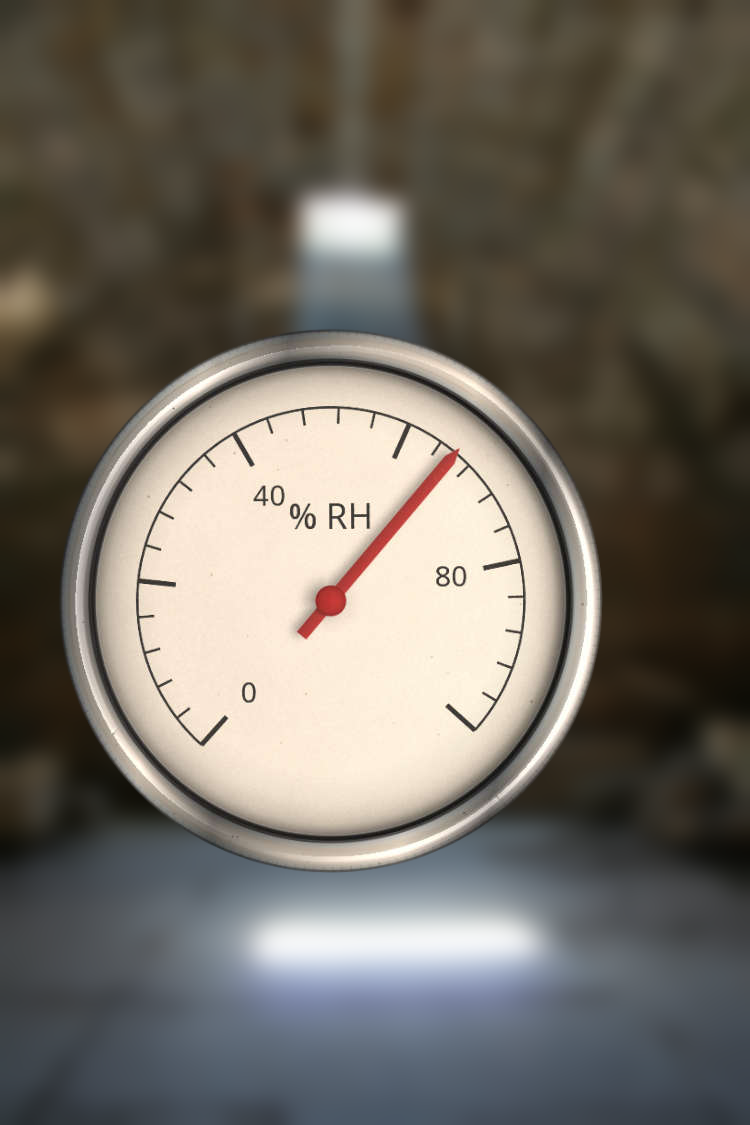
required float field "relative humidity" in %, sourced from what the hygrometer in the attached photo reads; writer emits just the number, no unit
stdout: 66
